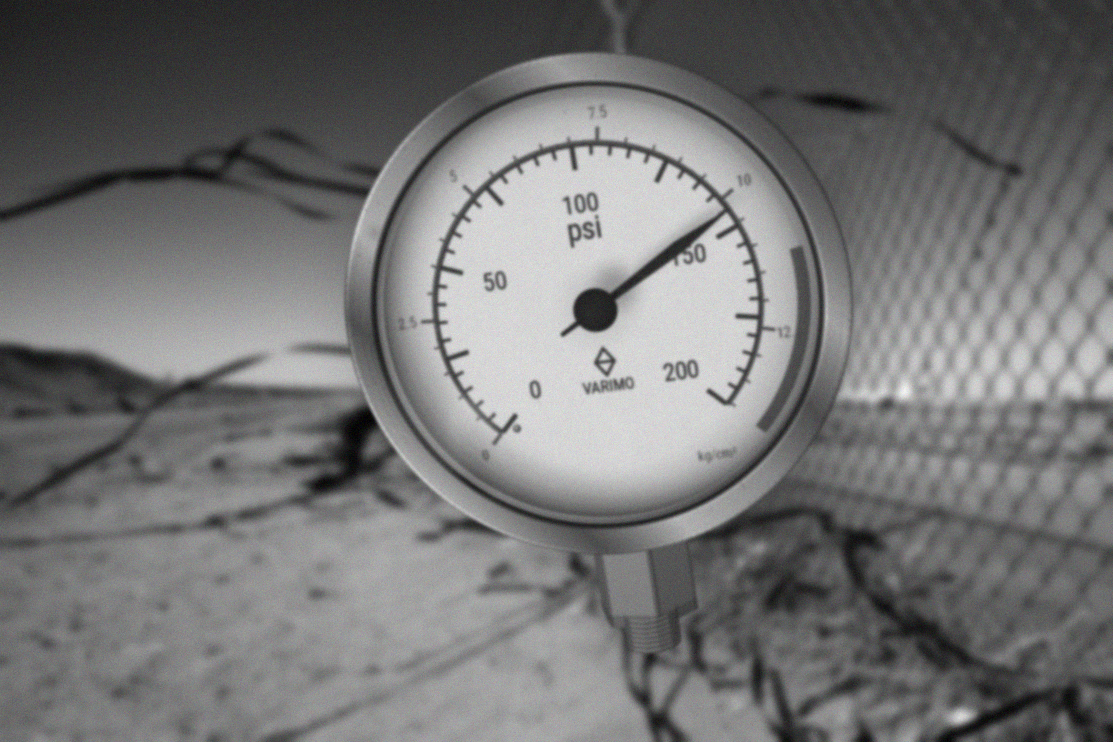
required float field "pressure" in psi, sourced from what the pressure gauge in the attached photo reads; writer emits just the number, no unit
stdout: 145
